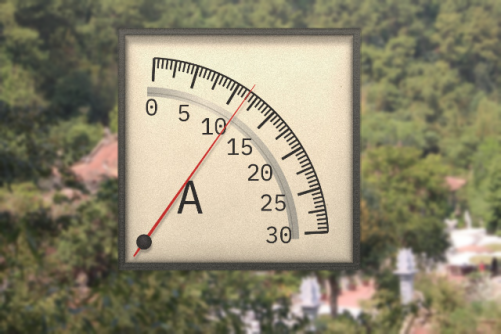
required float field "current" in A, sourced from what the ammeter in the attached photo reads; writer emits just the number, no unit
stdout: 11.5
